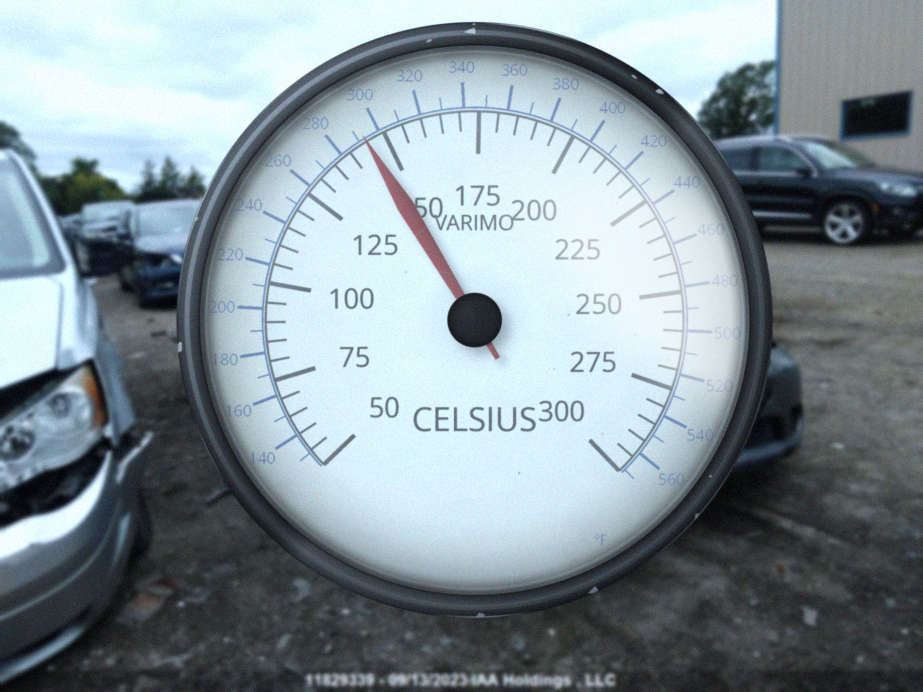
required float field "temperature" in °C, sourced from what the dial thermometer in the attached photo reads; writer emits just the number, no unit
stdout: 145
